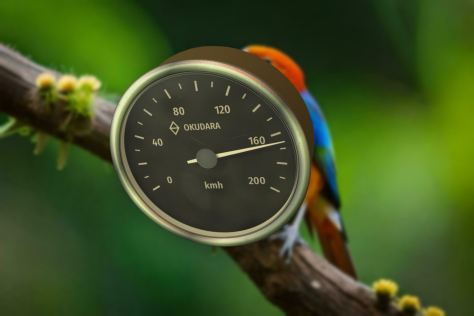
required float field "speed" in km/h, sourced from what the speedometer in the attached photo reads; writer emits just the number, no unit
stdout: 165
